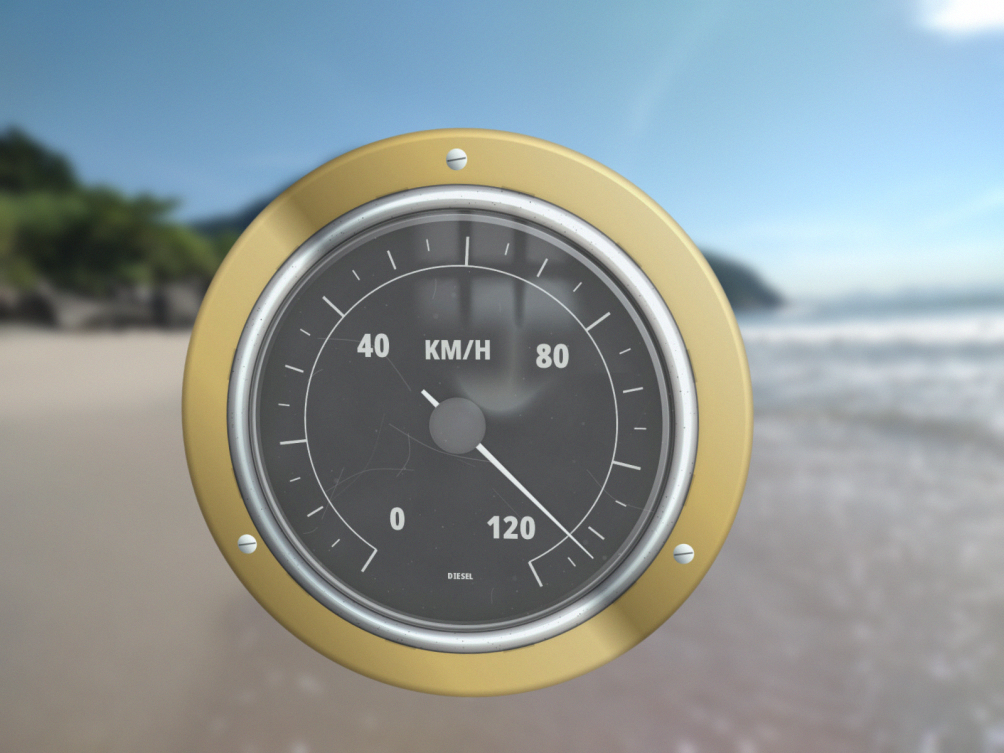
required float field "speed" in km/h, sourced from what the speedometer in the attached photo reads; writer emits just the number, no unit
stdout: 112.5
